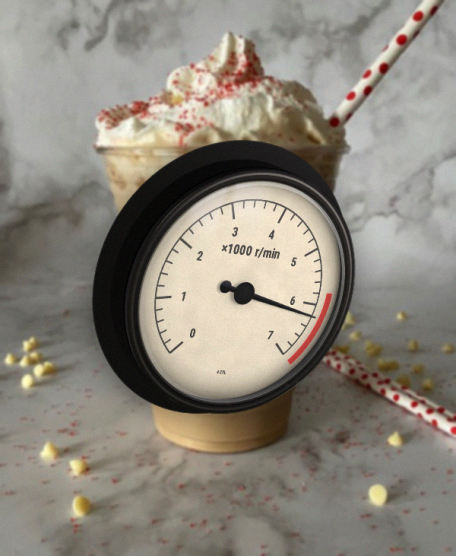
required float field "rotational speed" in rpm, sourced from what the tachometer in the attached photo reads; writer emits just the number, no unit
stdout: 6200
